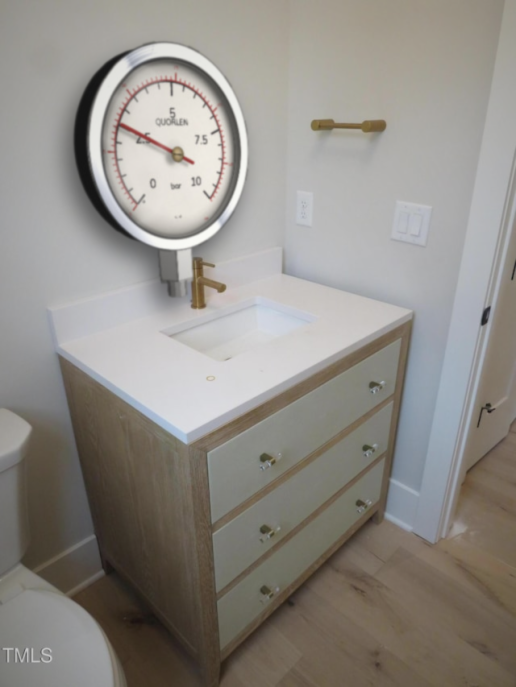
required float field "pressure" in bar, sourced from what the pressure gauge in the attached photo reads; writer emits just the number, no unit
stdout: 2.5
